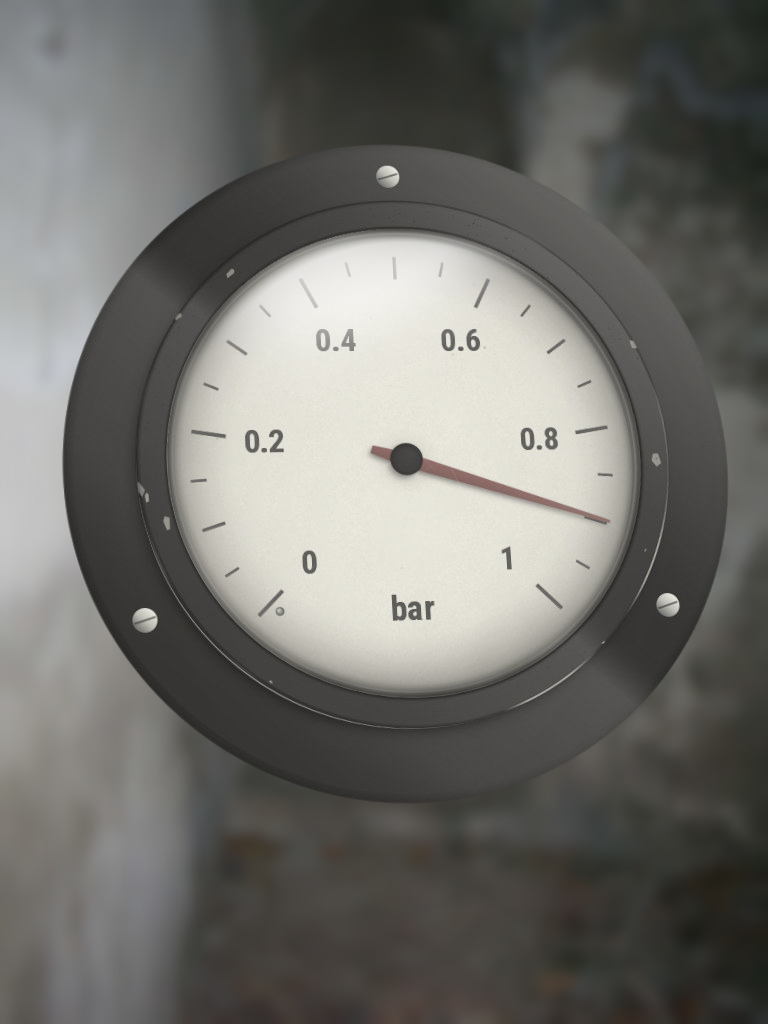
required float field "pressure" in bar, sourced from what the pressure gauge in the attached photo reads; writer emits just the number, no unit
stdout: 0.9
